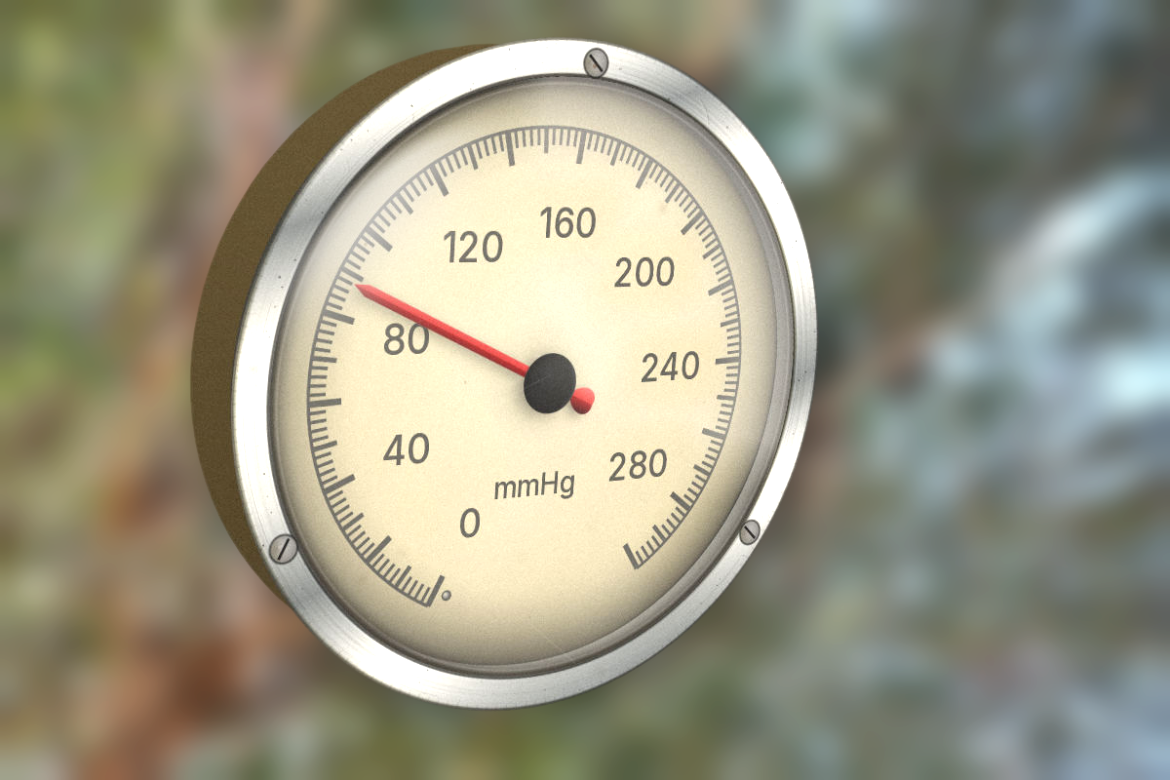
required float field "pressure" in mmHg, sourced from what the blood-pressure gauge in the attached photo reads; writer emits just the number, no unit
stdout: 88
